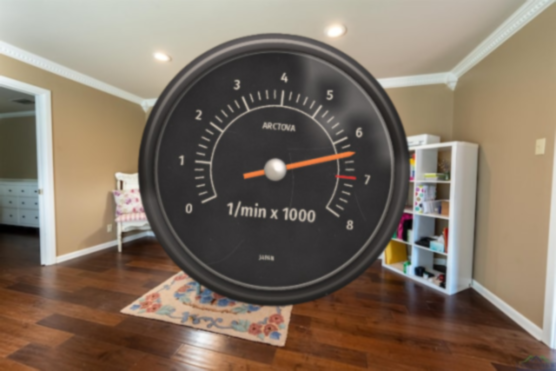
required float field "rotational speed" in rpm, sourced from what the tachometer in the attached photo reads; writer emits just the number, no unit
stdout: 6400
